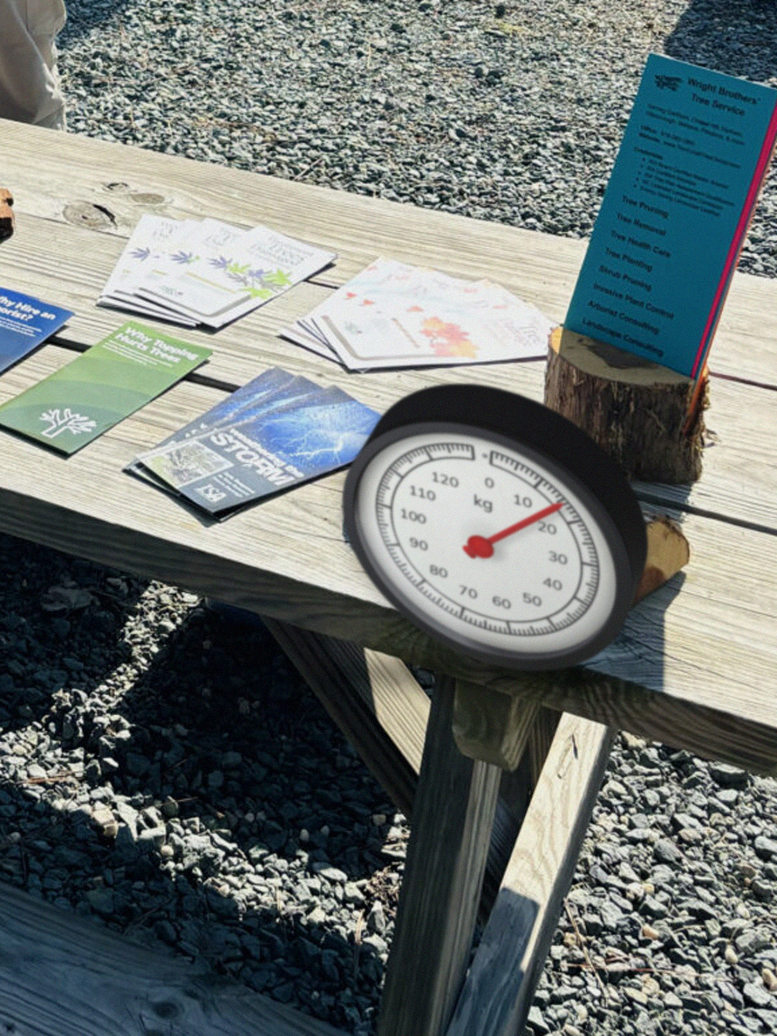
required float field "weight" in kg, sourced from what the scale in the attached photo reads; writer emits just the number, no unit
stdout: 15
